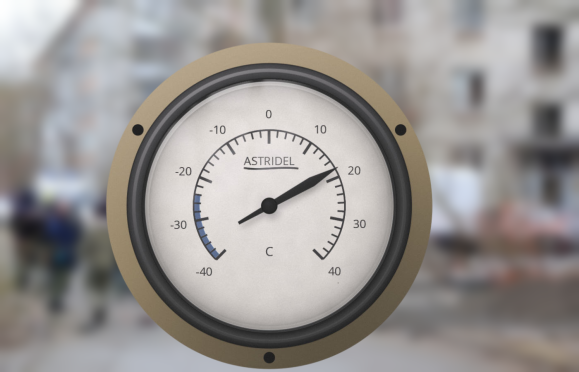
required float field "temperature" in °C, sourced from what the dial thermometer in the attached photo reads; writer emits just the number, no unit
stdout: 18
